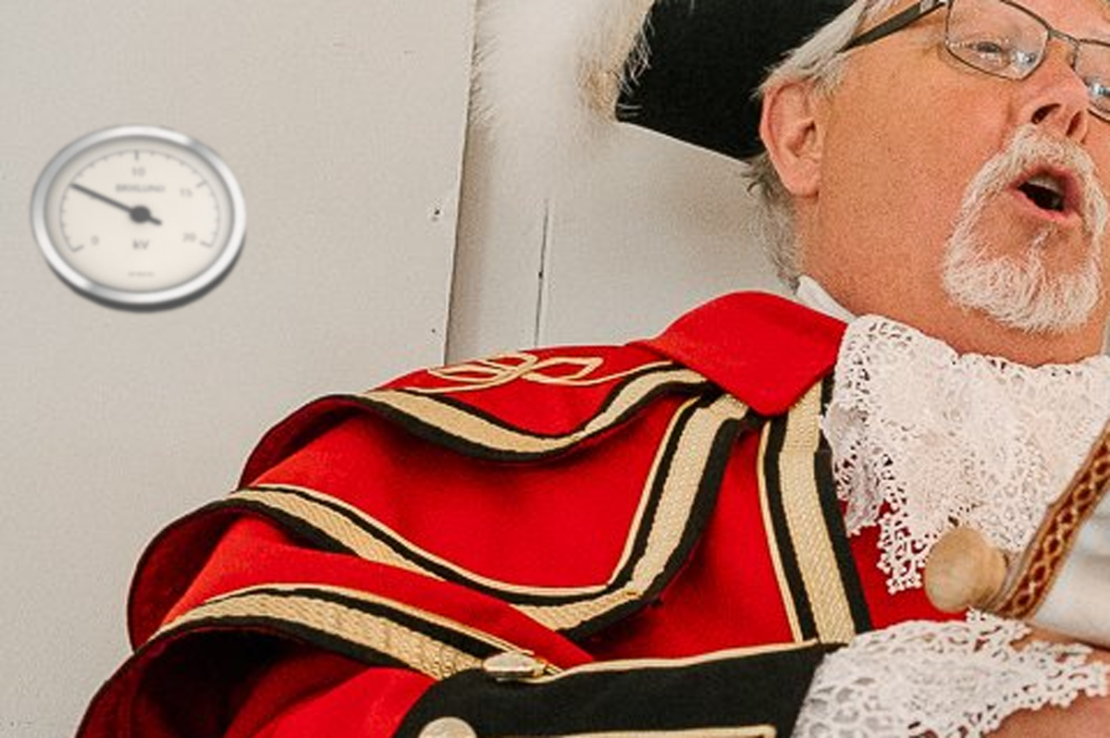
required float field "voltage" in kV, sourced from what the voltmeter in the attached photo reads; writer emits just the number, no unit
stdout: 5
